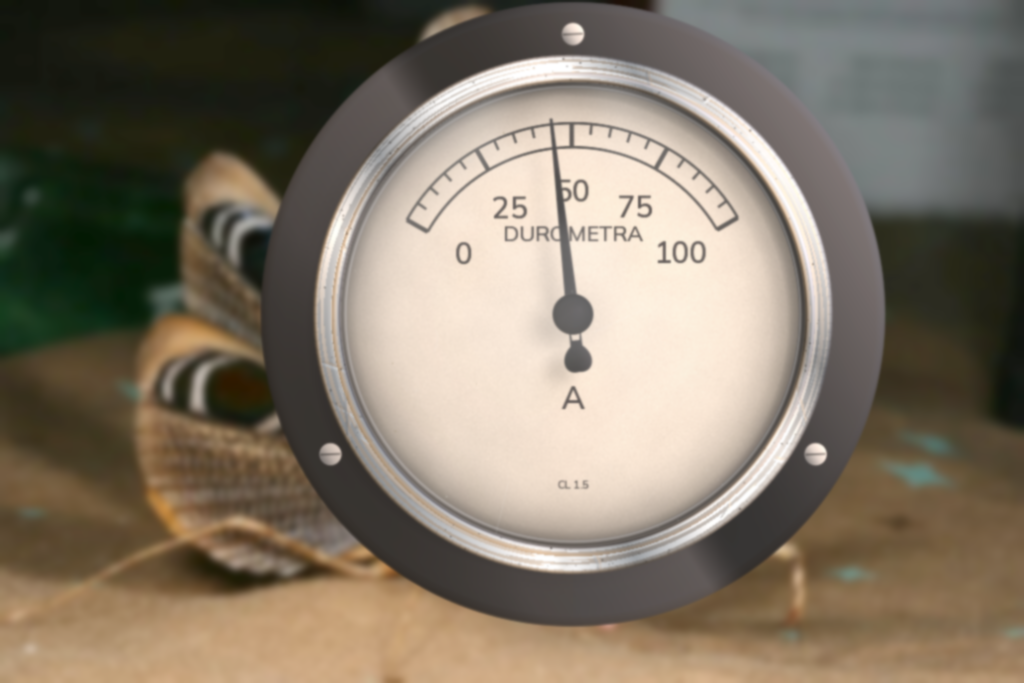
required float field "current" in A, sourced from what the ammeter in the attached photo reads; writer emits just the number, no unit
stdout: 45
